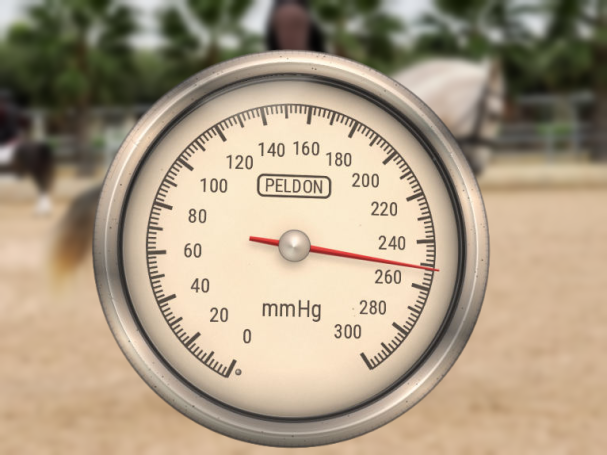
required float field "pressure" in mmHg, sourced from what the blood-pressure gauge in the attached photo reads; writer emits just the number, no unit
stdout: 252
